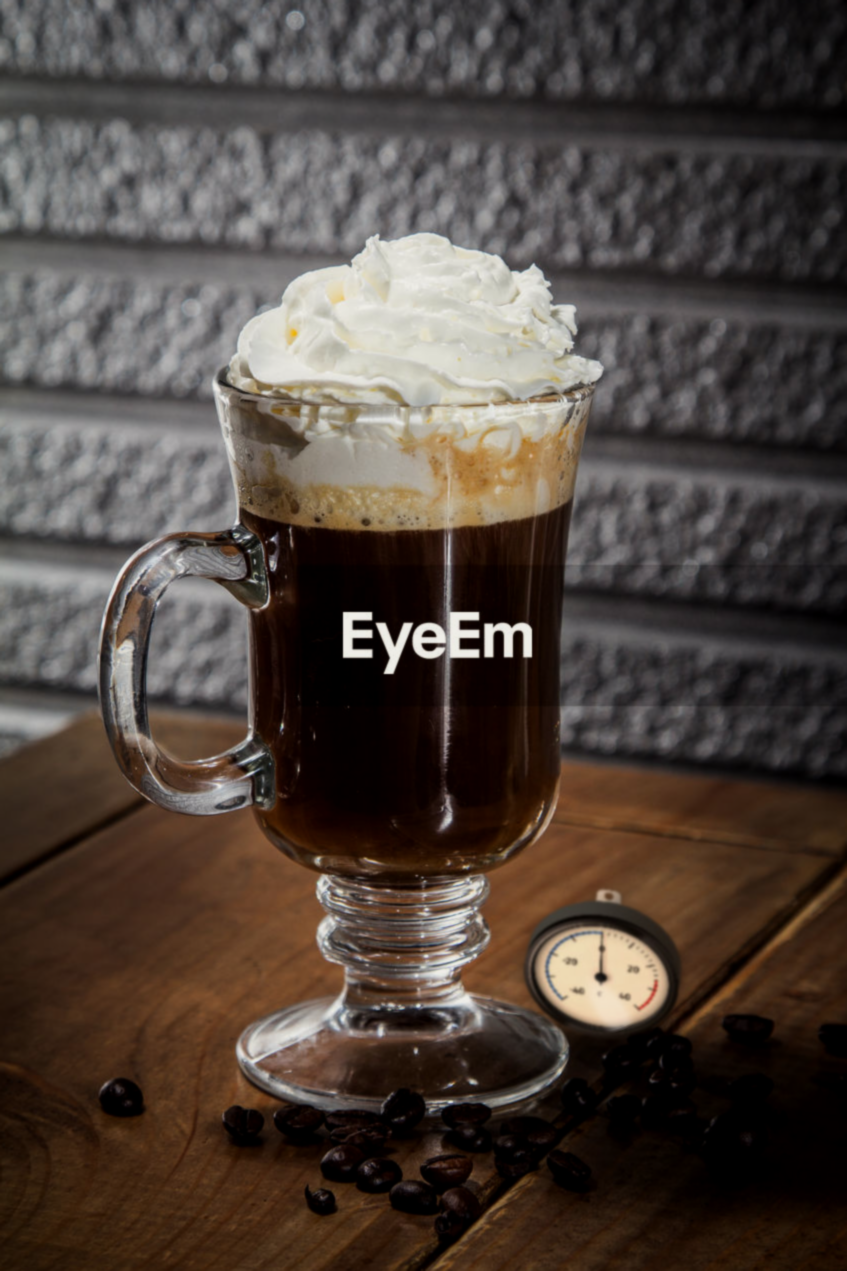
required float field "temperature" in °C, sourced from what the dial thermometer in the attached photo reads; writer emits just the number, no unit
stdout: 0
